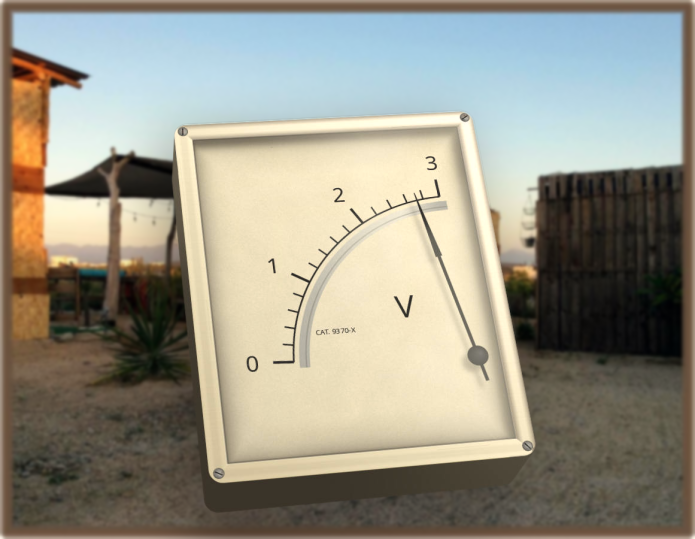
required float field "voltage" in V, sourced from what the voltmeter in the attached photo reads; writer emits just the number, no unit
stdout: 2.7
